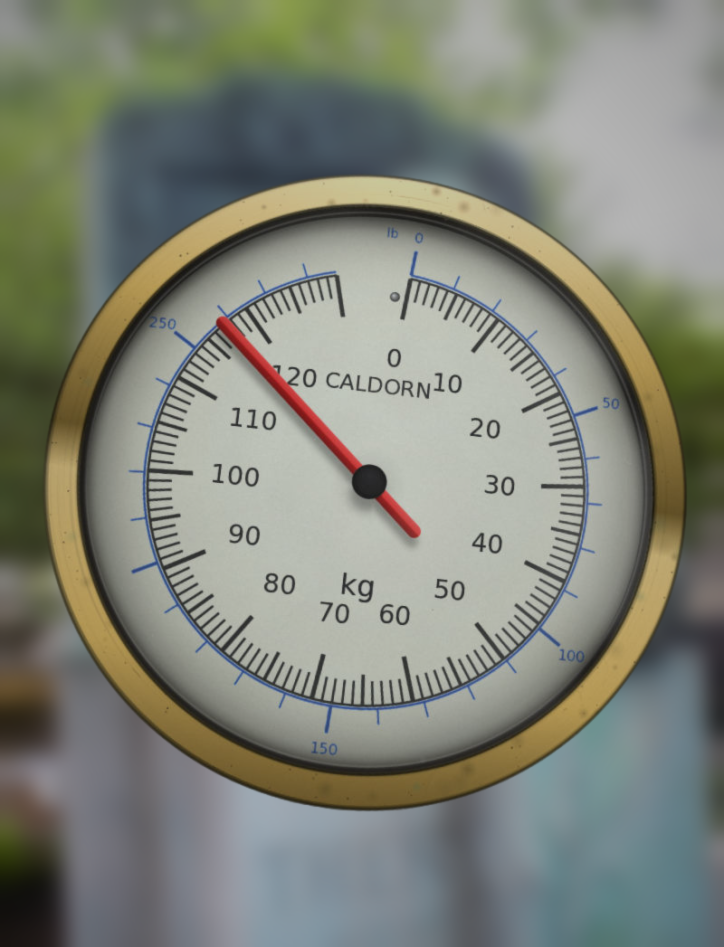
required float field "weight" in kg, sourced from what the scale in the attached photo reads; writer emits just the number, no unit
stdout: 117
